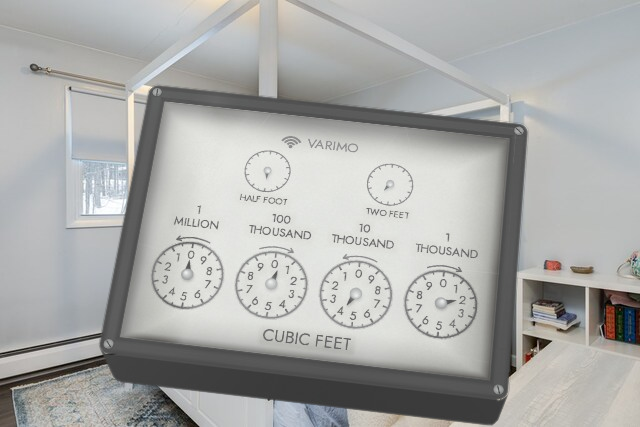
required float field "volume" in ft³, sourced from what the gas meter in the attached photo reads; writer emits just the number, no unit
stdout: 4200
